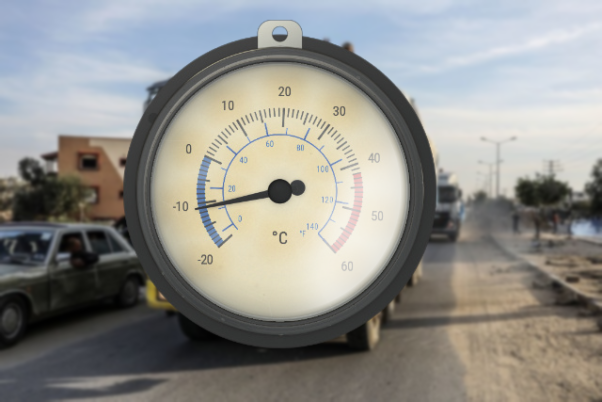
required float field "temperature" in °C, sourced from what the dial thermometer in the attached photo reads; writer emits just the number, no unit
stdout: -11
